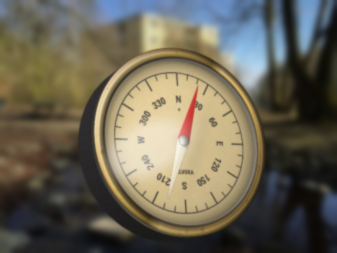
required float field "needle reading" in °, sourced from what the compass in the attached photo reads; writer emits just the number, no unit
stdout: 20
